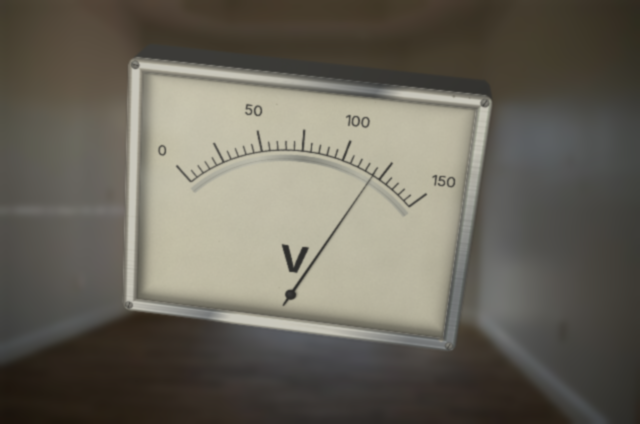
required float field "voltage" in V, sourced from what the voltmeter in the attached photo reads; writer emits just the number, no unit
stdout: 120
